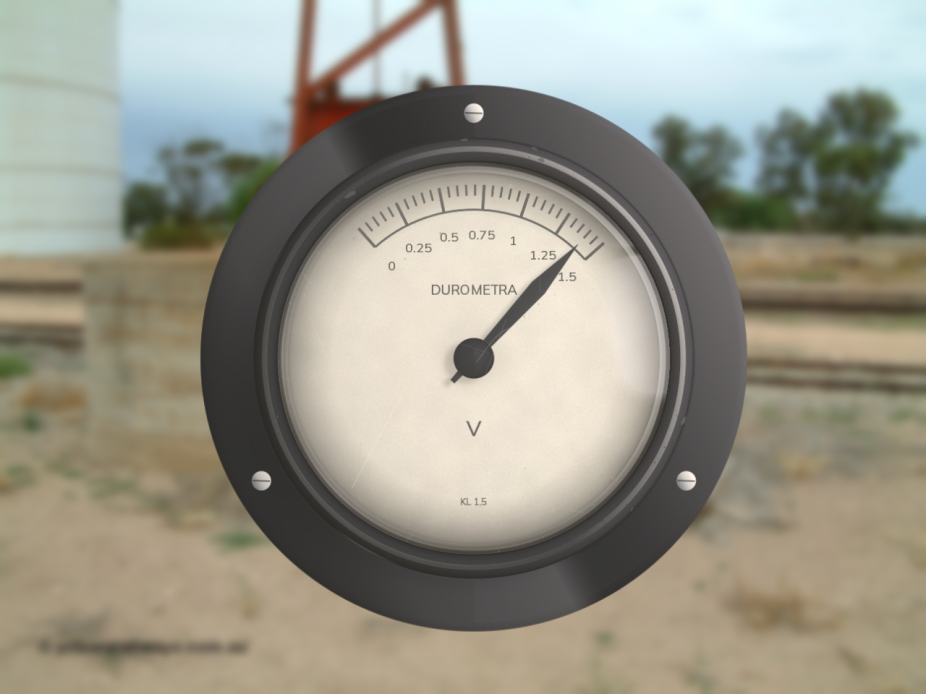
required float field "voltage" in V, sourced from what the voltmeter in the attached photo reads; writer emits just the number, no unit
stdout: 1.4
